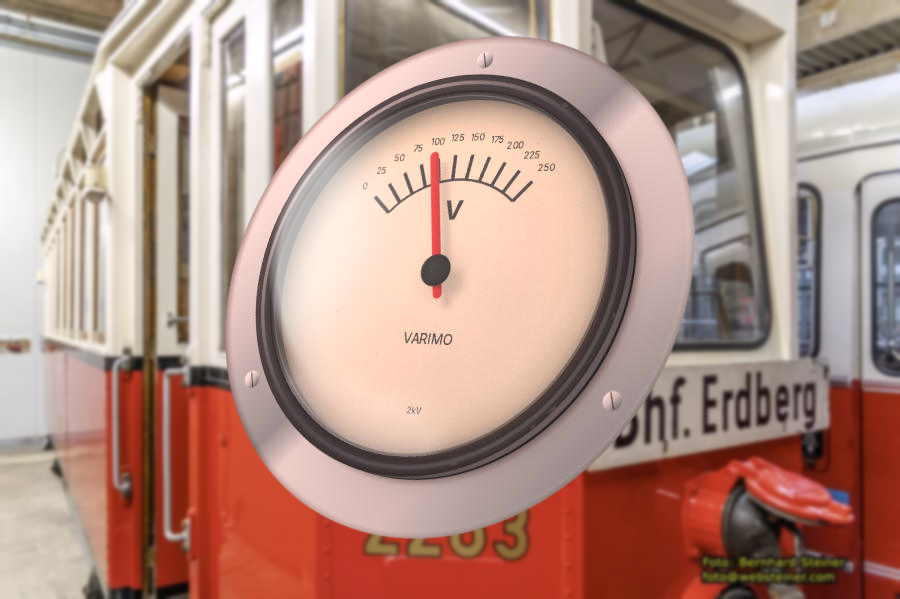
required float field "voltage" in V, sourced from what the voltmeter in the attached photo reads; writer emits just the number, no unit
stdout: 100
